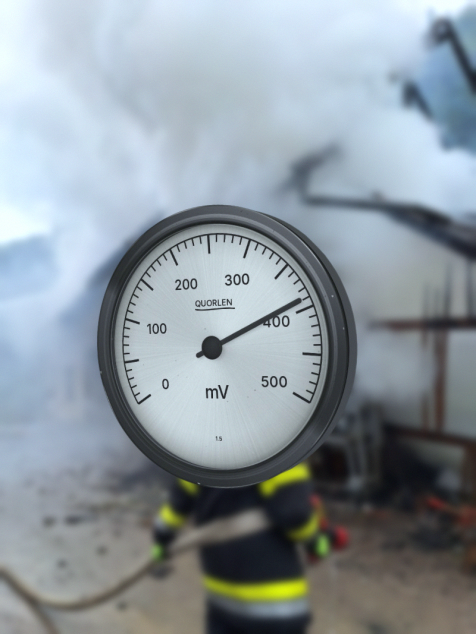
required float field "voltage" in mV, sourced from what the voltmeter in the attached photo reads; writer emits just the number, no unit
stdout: 390
